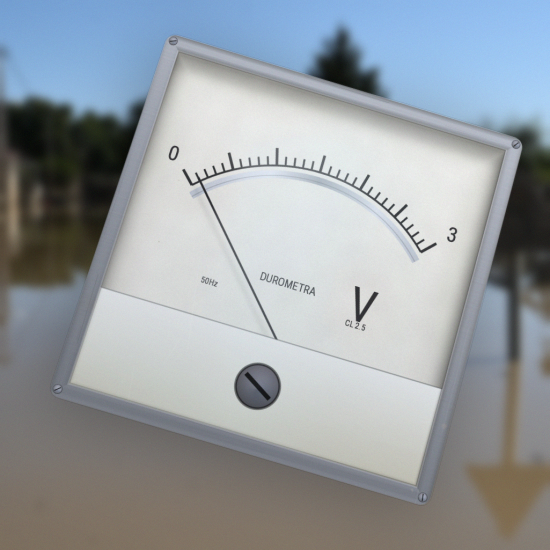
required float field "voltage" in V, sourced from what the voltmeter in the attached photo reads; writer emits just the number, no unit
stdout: 0.1
